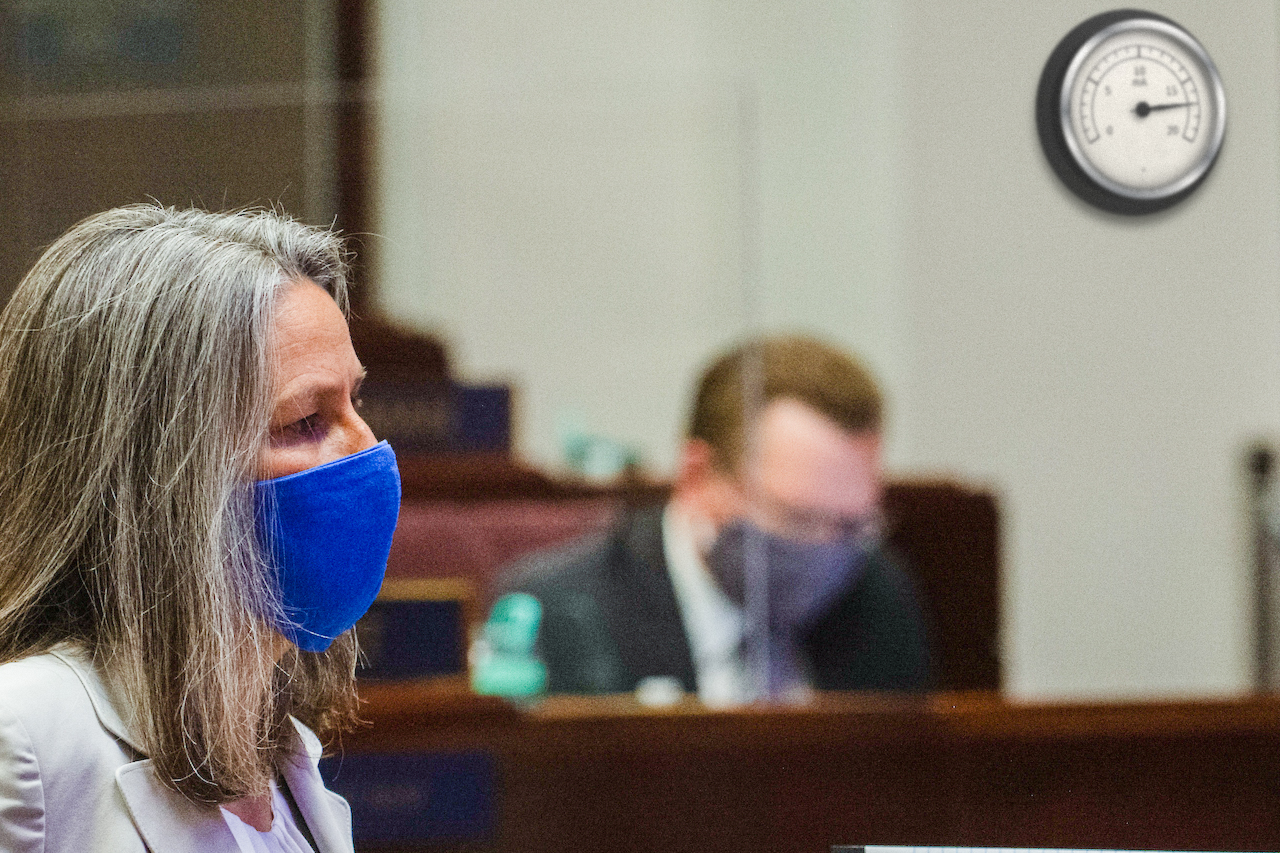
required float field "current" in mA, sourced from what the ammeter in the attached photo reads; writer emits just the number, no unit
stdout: 17
